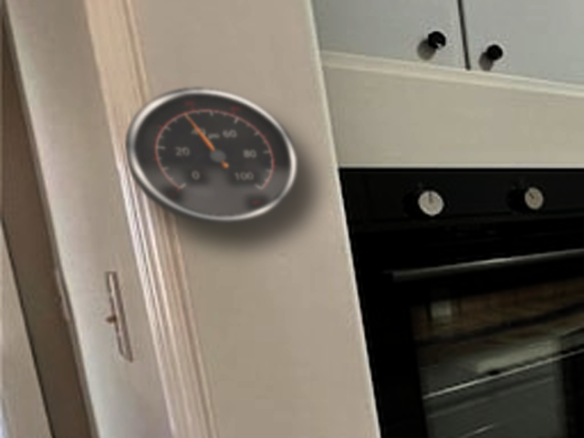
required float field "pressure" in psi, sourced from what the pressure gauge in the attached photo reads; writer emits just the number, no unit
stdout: 40
